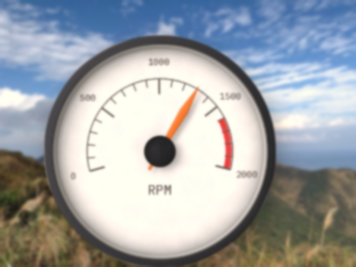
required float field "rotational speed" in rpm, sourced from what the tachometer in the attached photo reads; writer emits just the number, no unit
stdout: 1300
